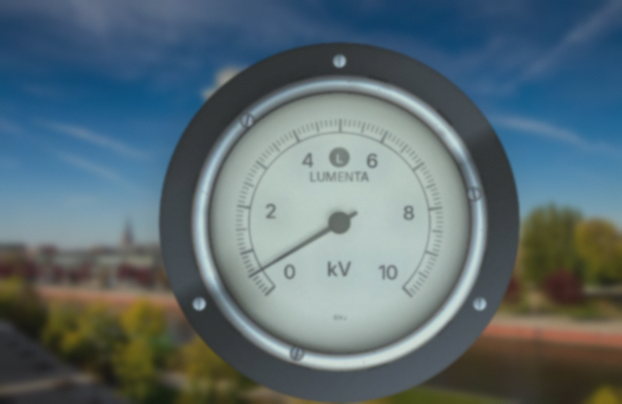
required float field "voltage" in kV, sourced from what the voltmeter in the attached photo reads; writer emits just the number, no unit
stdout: 0.5
